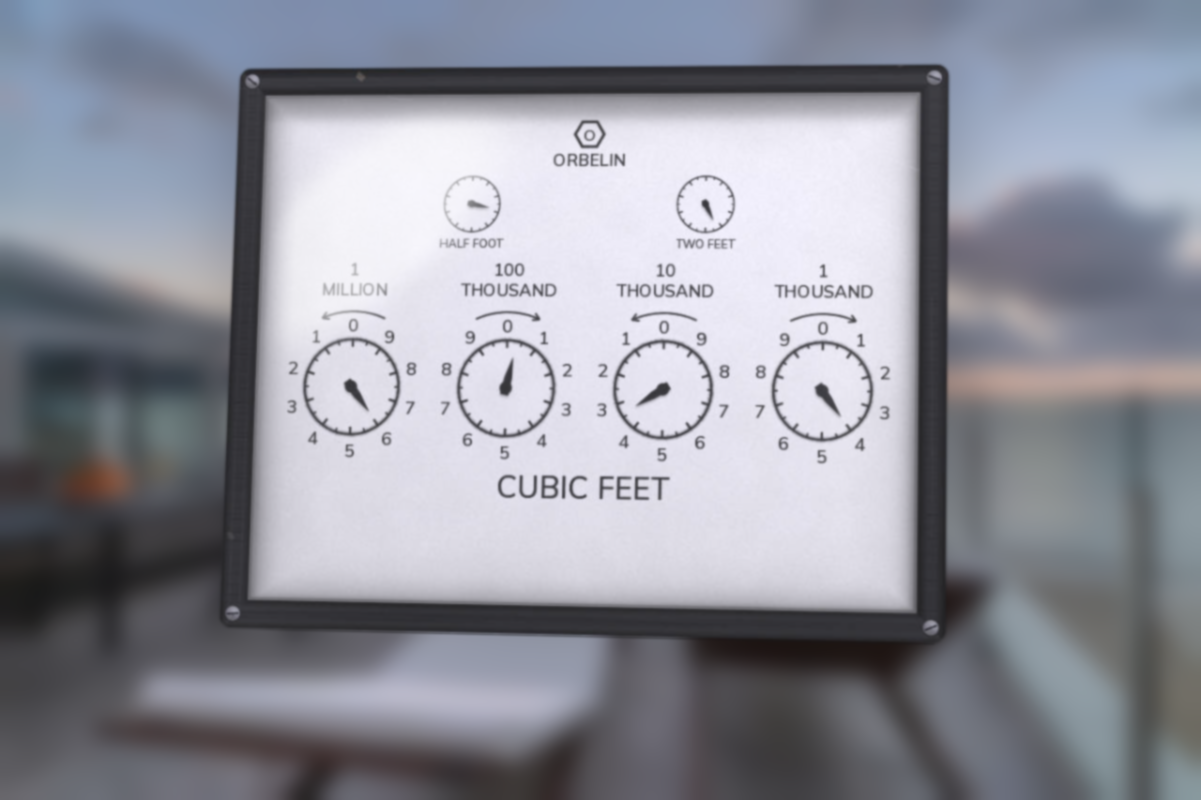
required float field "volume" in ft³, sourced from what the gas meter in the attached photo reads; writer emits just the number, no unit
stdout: 603400
